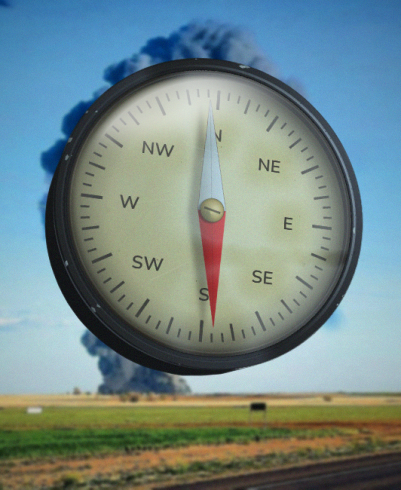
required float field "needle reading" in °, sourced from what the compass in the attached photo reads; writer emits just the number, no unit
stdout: 175
